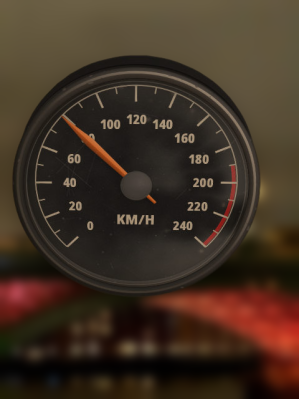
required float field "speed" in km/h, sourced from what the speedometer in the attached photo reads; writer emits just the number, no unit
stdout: 80
